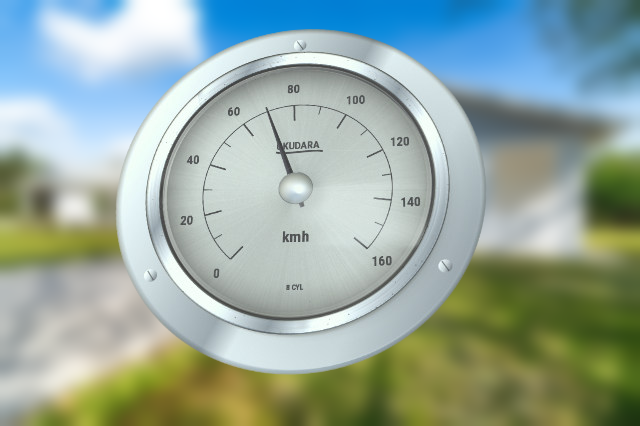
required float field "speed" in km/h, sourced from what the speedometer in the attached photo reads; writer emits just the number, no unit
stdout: 70
